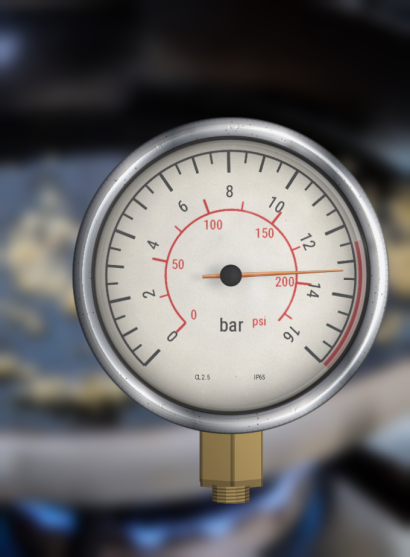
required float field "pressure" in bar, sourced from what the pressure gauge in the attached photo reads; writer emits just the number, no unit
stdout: 13.25
